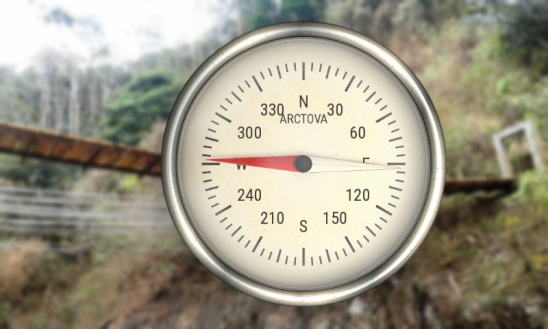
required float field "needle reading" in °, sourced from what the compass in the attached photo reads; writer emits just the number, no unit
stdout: 272.5
